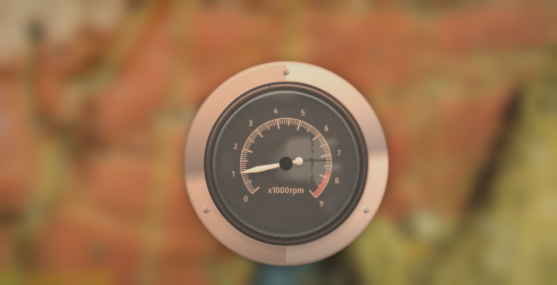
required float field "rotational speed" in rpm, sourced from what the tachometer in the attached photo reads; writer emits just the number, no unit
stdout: 1000
